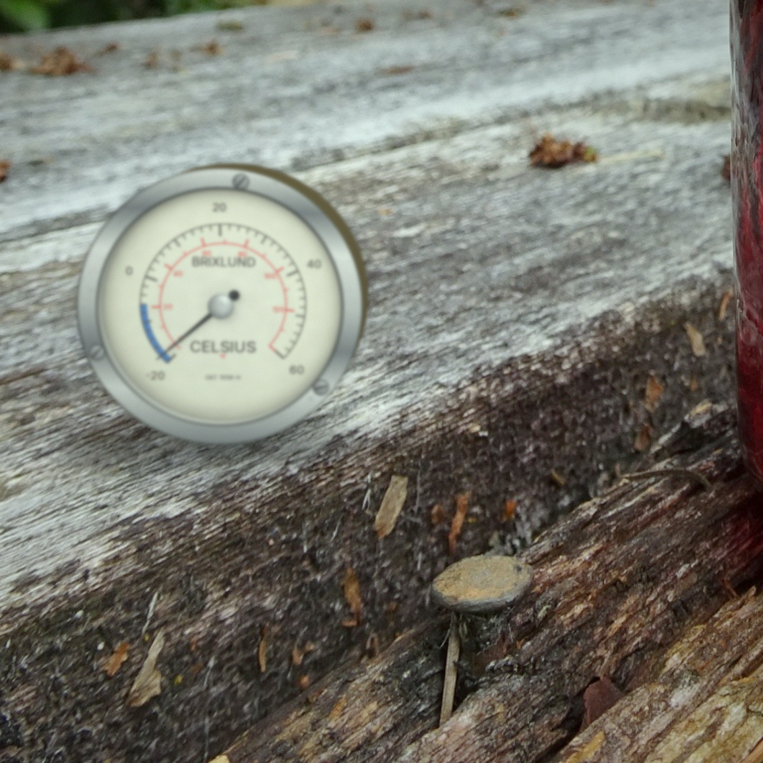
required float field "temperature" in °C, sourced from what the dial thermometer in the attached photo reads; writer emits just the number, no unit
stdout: -18
